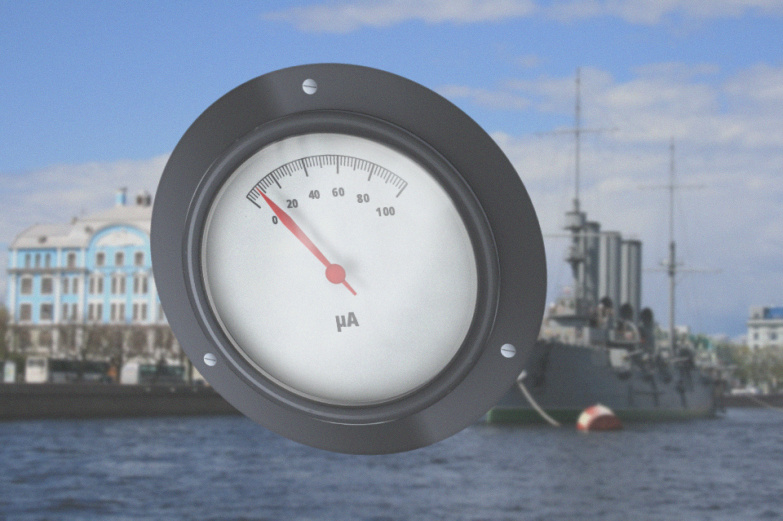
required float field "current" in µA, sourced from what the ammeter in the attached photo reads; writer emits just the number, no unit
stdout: 10
